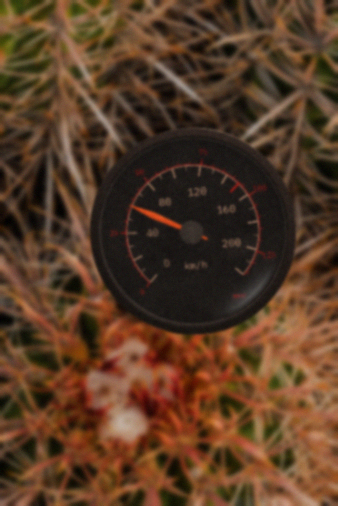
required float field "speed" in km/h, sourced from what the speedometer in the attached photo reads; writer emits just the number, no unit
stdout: 60
